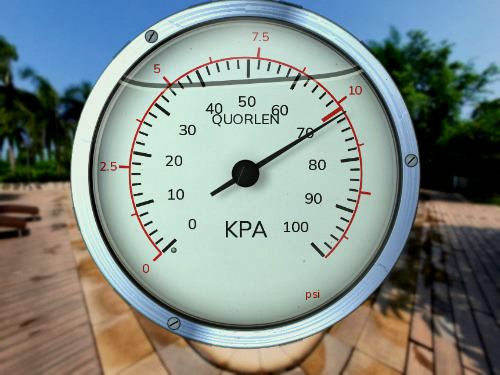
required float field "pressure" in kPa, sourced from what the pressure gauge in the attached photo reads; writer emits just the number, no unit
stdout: 71
